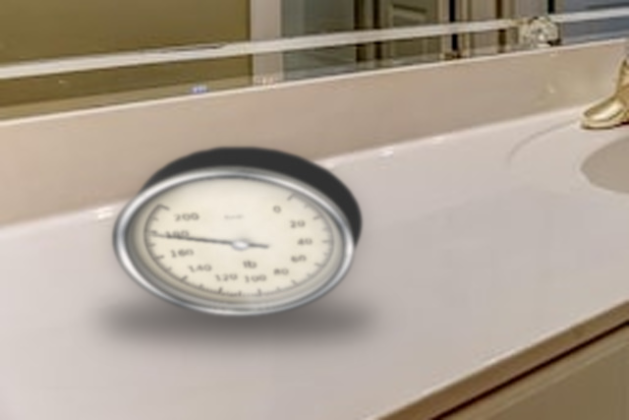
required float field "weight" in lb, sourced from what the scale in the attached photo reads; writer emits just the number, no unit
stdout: 180
